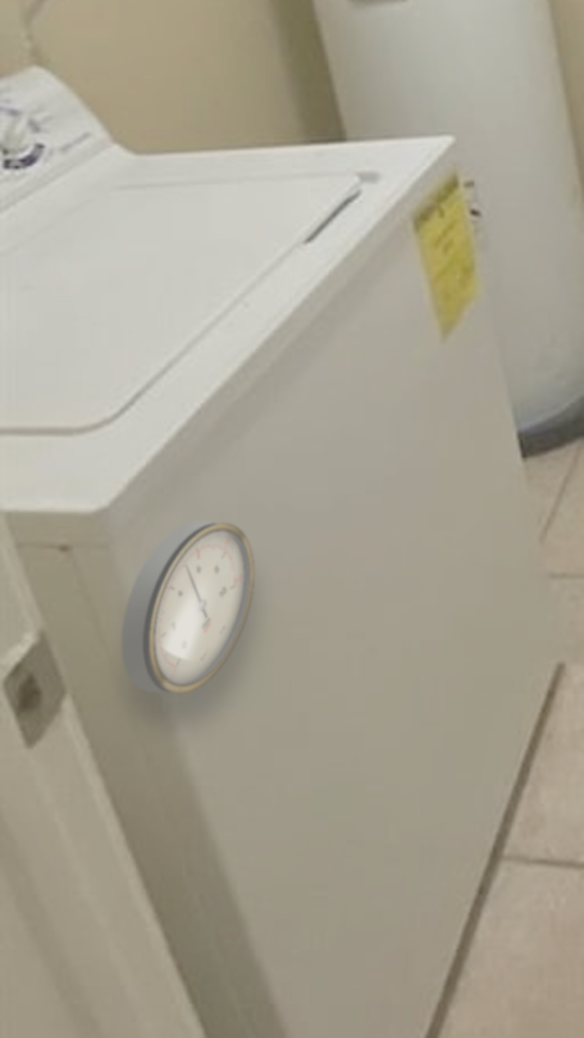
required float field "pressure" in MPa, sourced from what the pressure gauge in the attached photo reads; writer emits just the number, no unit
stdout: 5
